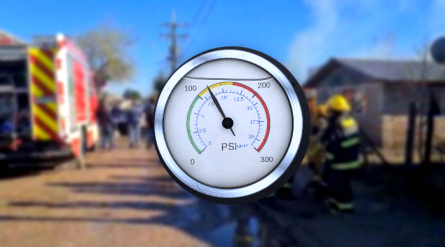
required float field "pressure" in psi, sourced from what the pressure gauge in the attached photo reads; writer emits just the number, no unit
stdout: 120
